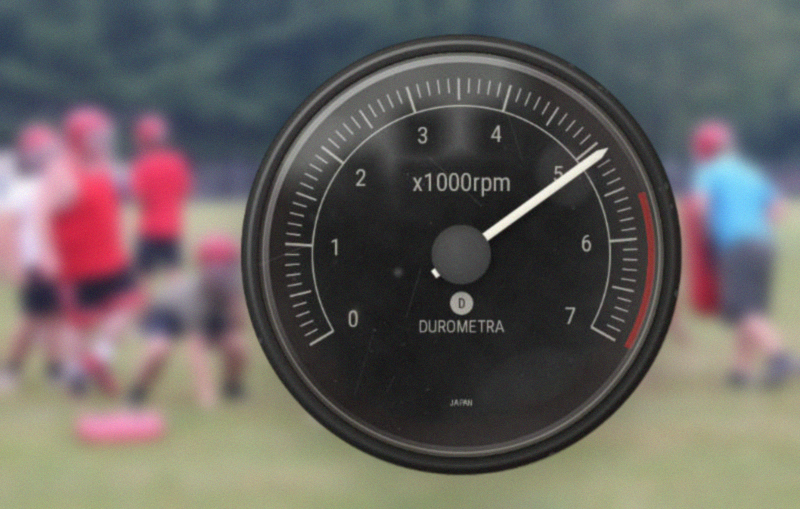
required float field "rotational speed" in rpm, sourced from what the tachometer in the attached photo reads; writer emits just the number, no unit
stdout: 5100
